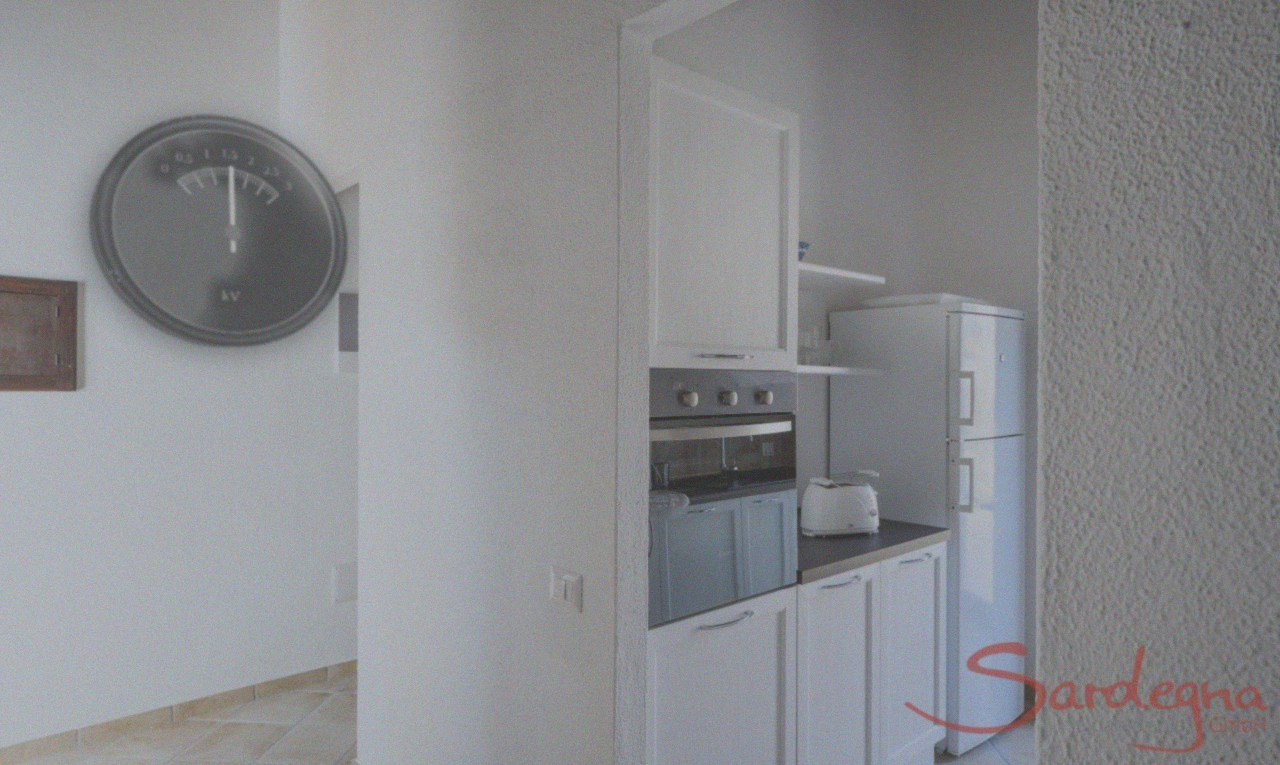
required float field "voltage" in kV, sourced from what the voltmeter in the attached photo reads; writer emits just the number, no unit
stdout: 1.5
